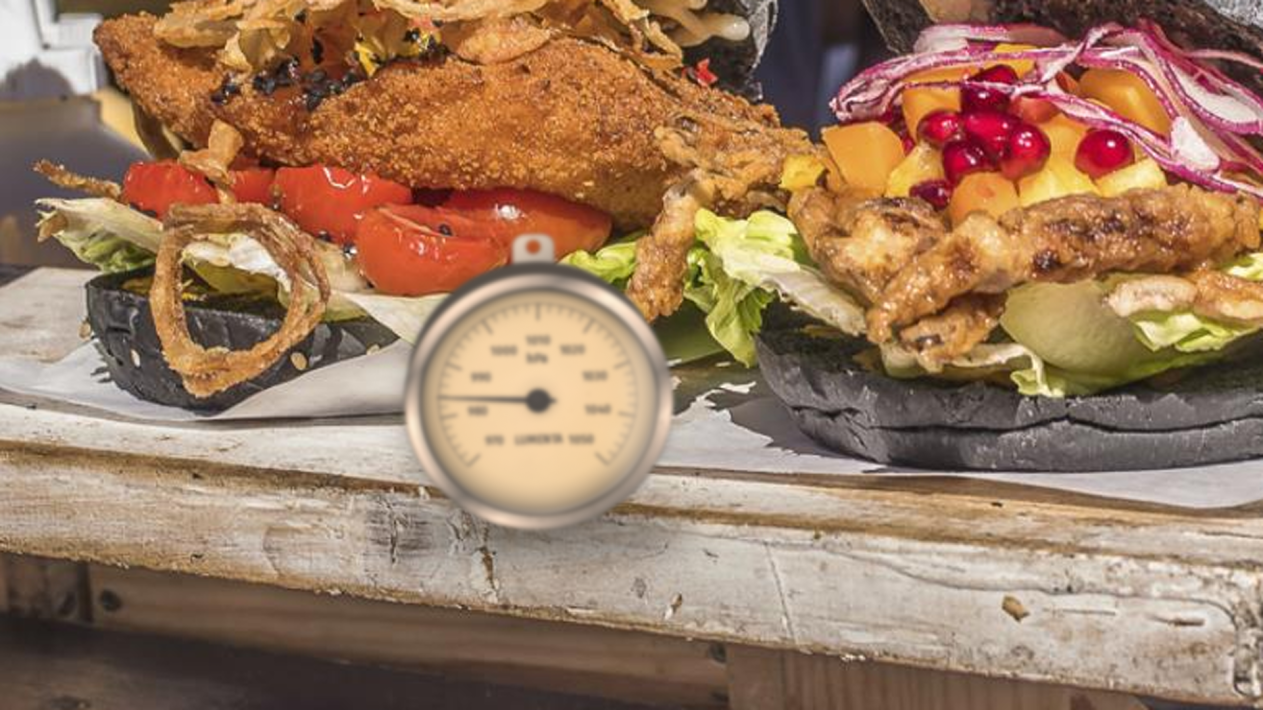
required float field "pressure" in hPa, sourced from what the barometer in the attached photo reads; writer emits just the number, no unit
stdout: 984
